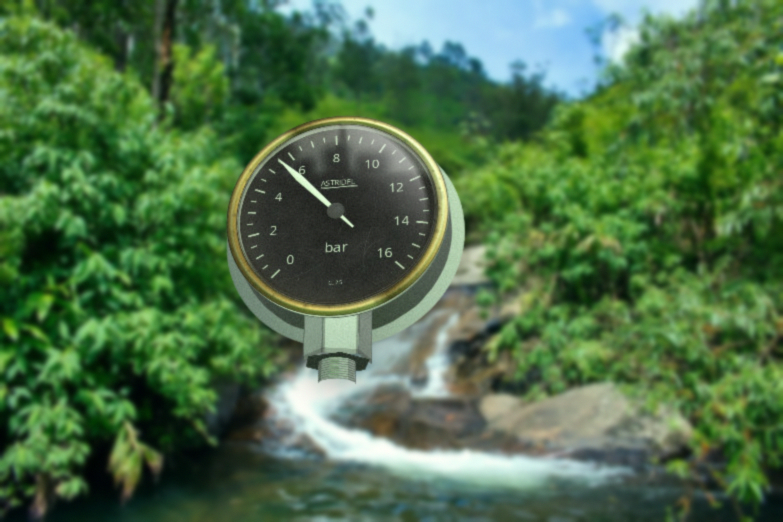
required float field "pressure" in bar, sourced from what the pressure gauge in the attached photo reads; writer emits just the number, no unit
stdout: 5.5
